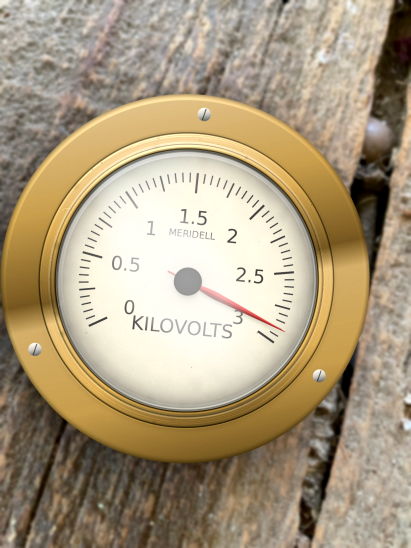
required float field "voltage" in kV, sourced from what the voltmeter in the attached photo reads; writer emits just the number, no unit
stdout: 2.9
